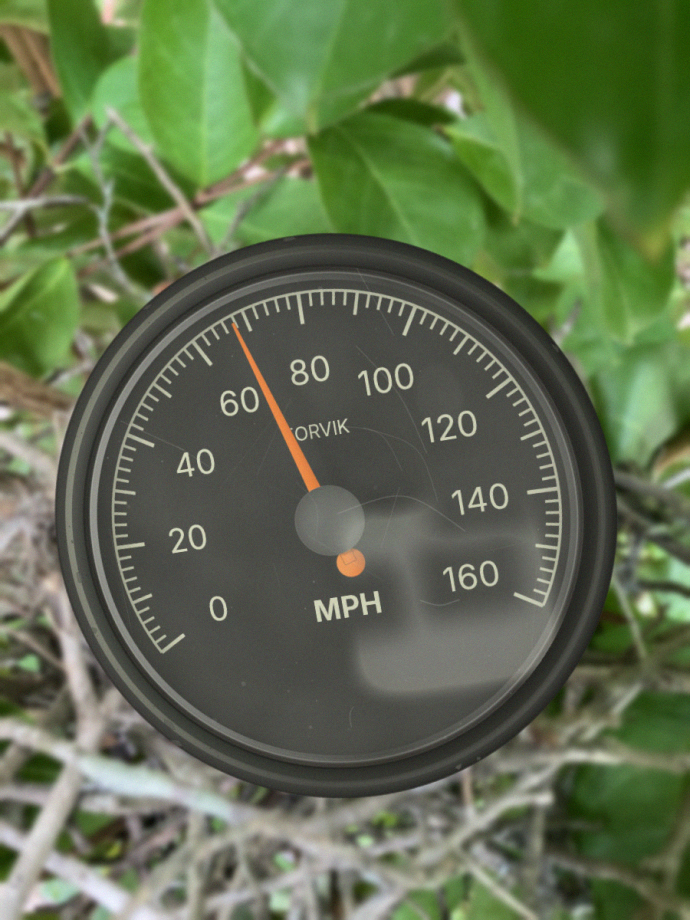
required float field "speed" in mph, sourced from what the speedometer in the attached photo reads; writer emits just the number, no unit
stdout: 68
